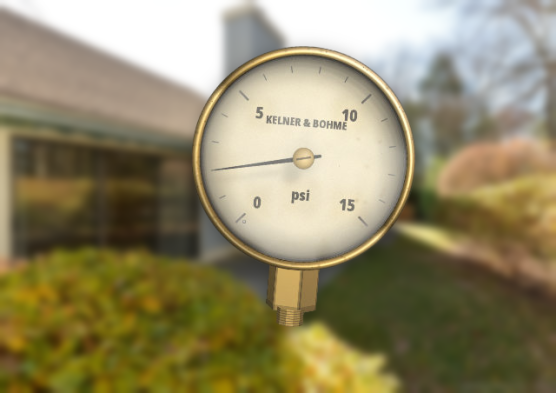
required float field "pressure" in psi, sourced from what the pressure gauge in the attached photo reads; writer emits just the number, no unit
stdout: 2
